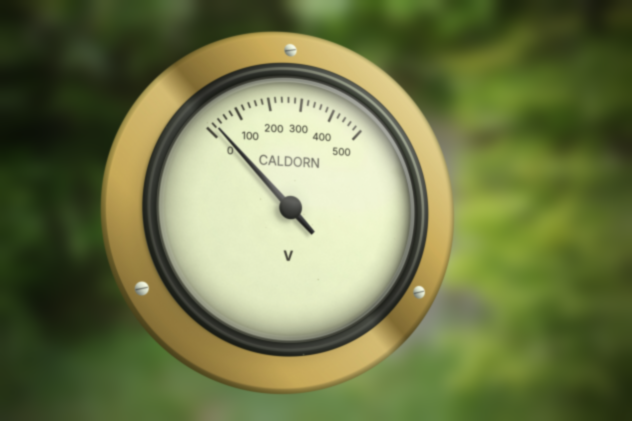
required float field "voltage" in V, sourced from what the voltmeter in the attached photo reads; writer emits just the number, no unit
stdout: 20
